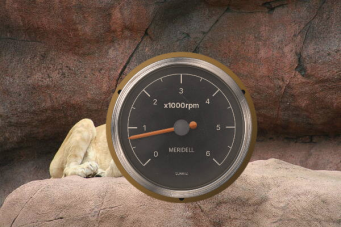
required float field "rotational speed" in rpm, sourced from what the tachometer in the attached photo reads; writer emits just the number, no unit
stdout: 750
